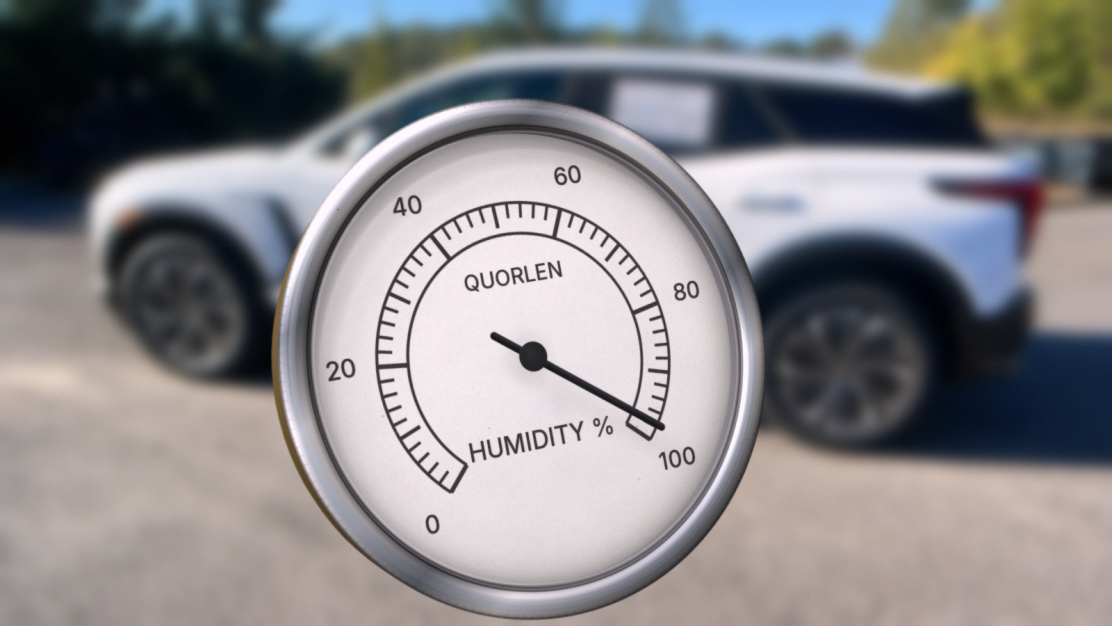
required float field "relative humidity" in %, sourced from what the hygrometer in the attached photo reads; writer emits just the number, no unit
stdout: 98
